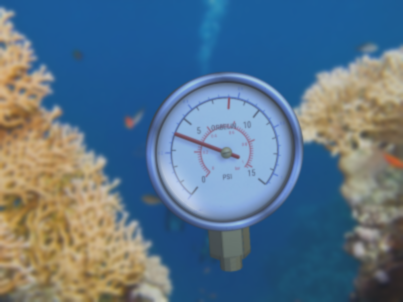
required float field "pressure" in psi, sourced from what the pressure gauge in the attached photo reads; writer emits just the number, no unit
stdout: 4
